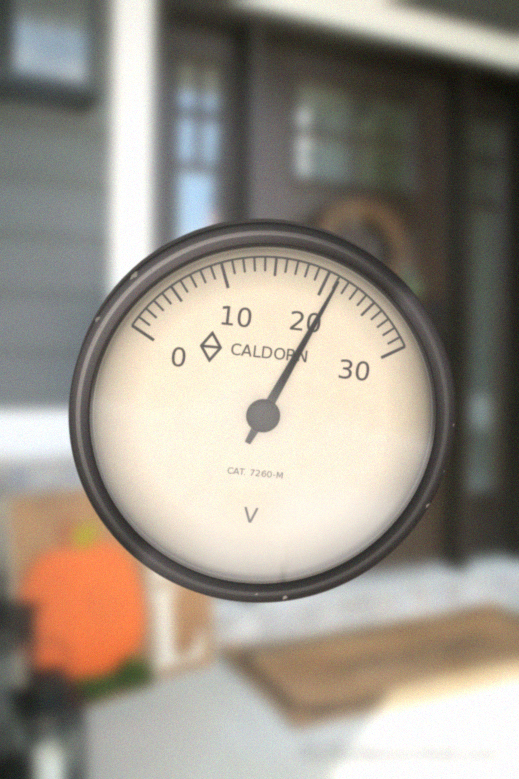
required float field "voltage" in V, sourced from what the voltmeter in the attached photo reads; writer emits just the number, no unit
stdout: 21
